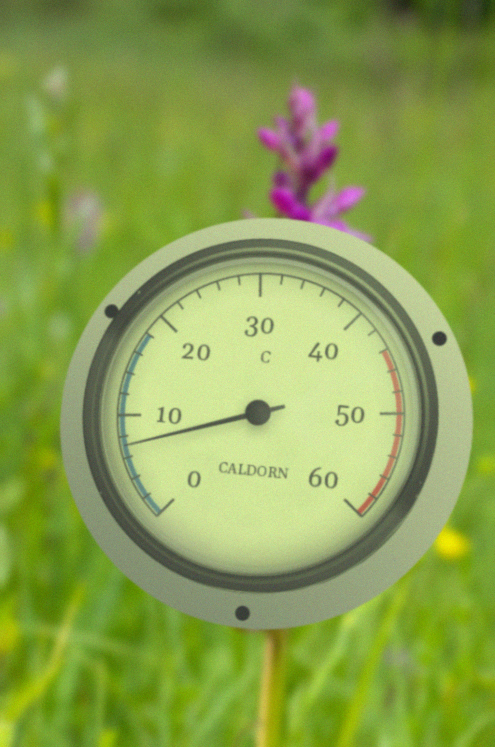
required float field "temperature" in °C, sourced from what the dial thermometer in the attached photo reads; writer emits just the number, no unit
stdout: 7
